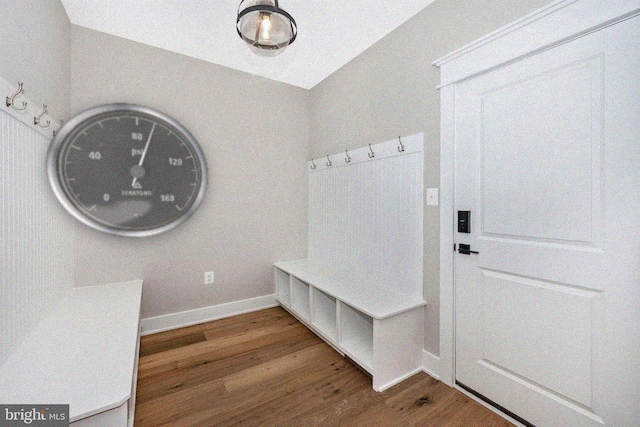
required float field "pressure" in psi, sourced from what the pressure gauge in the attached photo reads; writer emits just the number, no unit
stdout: 90
